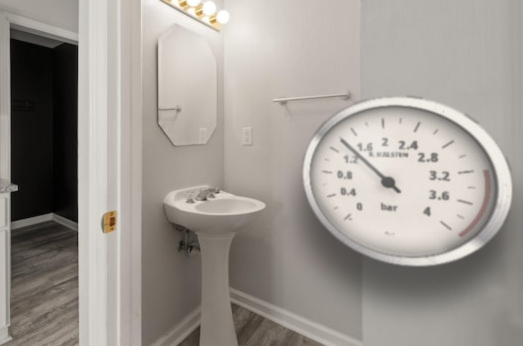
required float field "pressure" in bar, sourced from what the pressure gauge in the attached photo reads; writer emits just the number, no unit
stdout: 1.4
